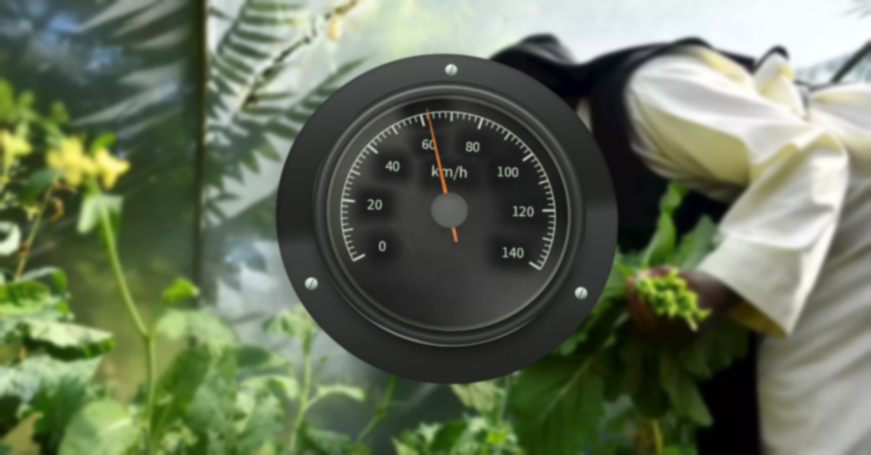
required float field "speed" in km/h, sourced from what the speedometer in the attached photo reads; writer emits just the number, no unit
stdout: 62
